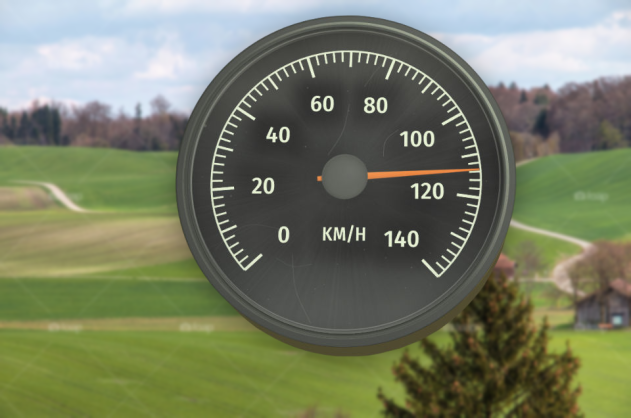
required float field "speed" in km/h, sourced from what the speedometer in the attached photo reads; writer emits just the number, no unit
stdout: 114
